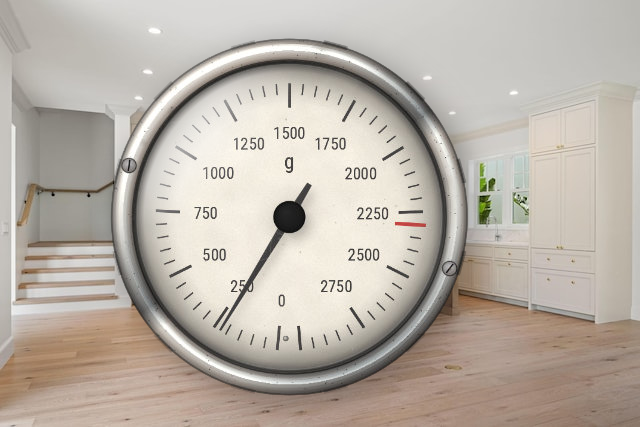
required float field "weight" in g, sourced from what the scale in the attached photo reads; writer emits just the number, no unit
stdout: 225
